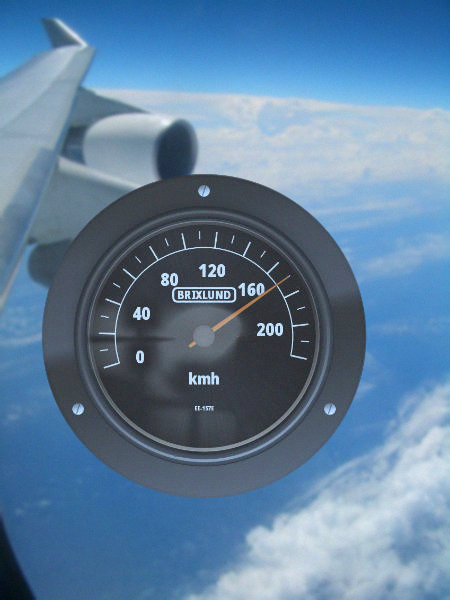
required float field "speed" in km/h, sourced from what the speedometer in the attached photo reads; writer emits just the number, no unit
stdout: 170
